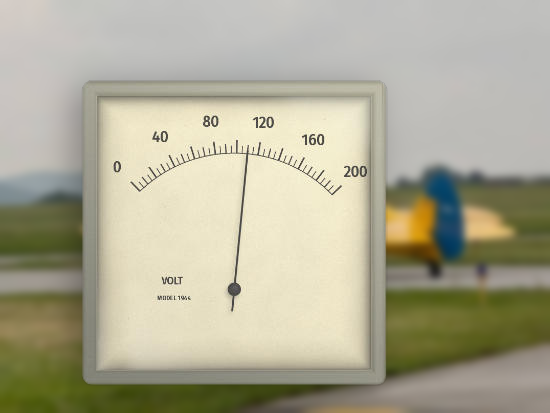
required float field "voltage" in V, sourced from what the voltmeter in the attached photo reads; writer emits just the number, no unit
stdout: 110
